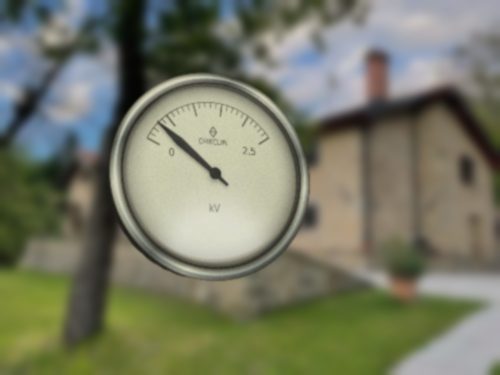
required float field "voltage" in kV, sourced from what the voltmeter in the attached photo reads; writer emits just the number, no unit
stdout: 0.3
